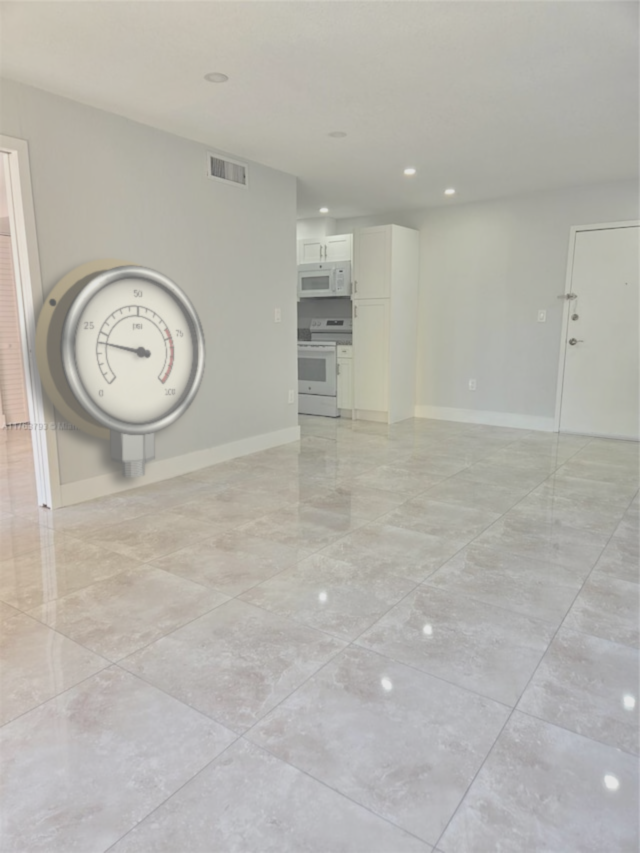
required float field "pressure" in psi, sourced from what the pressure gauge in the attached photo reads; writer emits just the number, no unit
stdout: 20
